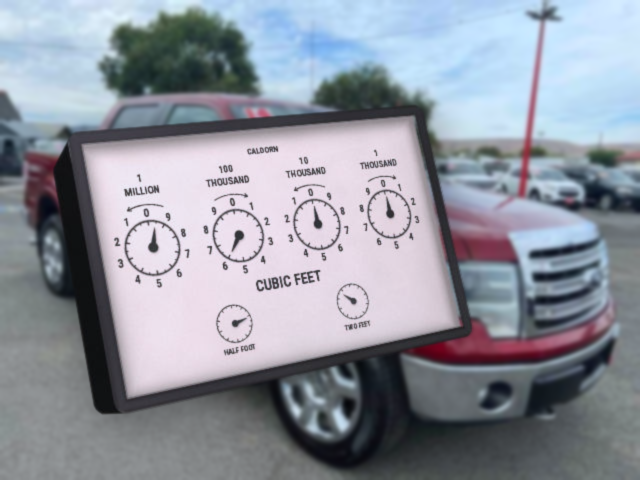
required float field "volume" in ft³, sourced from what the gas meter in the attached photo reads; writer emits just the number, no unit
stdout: 960000
